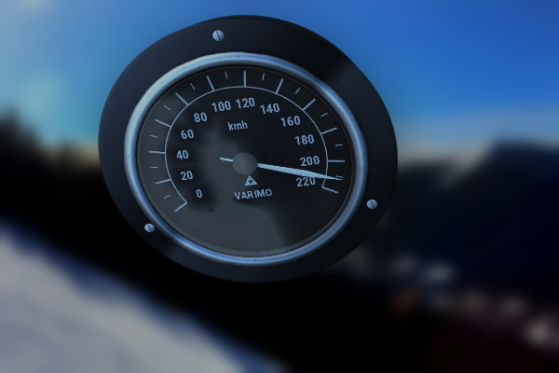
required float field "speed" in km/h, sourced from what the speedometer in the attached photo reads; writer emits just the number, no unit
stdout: 210
